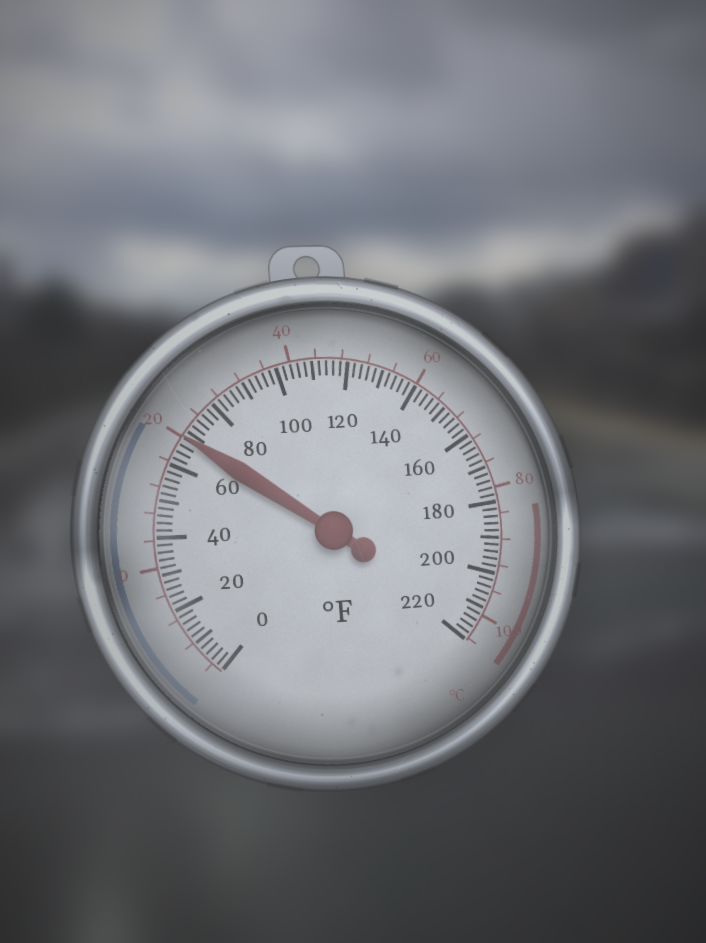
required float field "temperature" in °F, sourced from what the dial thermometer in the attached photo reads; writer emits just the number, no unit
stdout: 68
